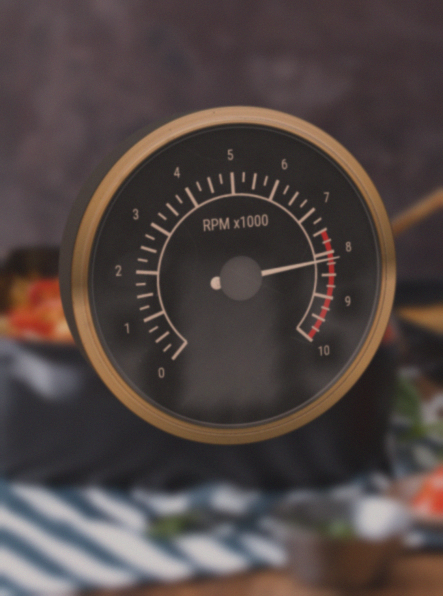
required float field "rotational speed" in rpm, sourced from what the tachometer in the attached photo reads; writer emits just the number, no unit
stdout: 8125
